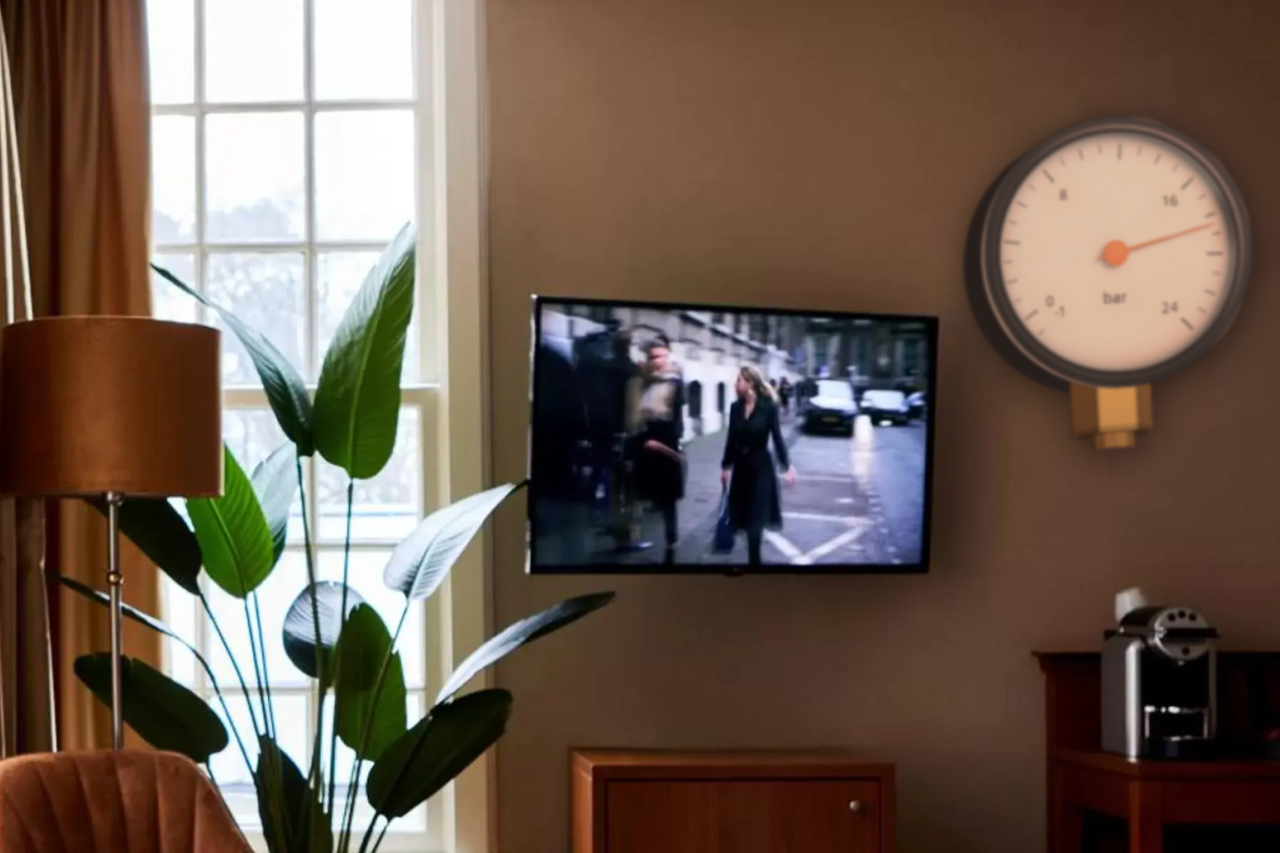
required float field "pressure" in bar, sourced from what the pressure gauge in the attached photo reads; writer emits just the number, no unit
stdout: 18.5
